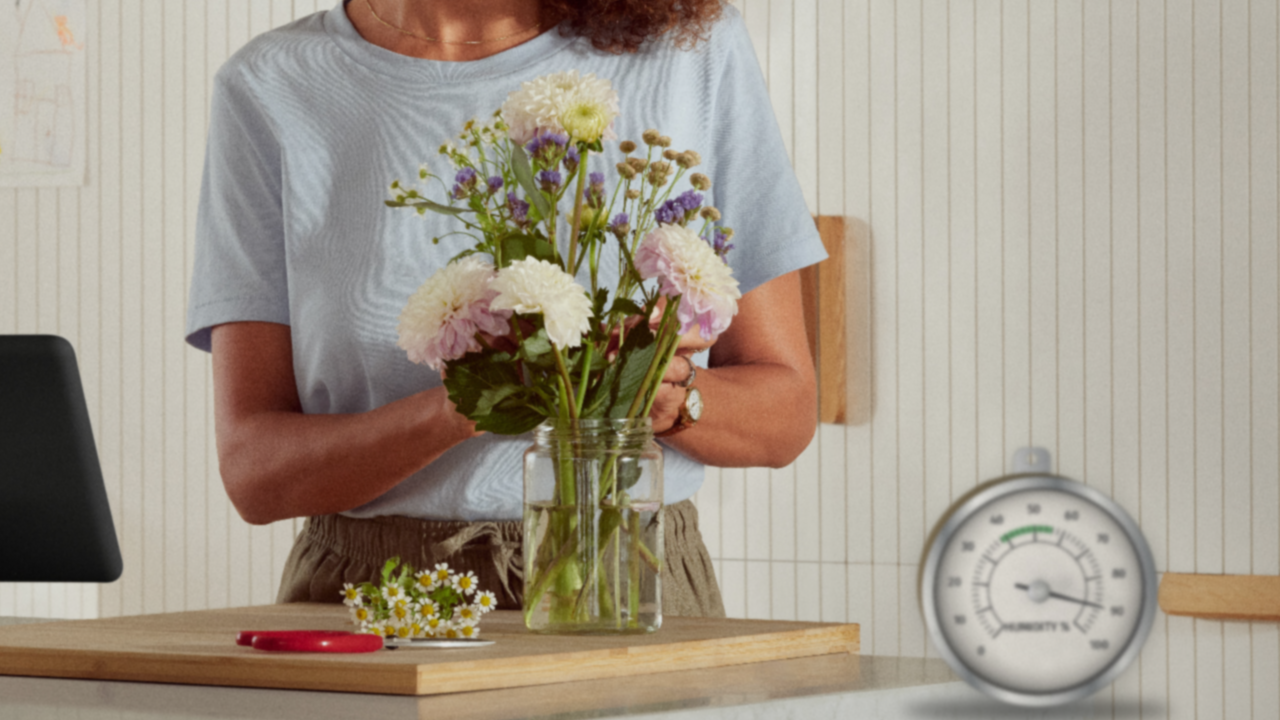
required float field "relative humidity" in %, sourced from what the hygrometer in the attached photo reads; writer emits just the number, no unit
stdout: 90
